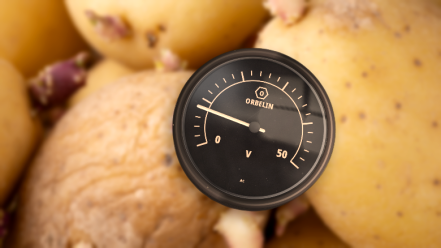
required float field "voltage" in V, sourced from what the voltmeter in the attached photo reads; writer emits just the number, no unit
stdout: 8
